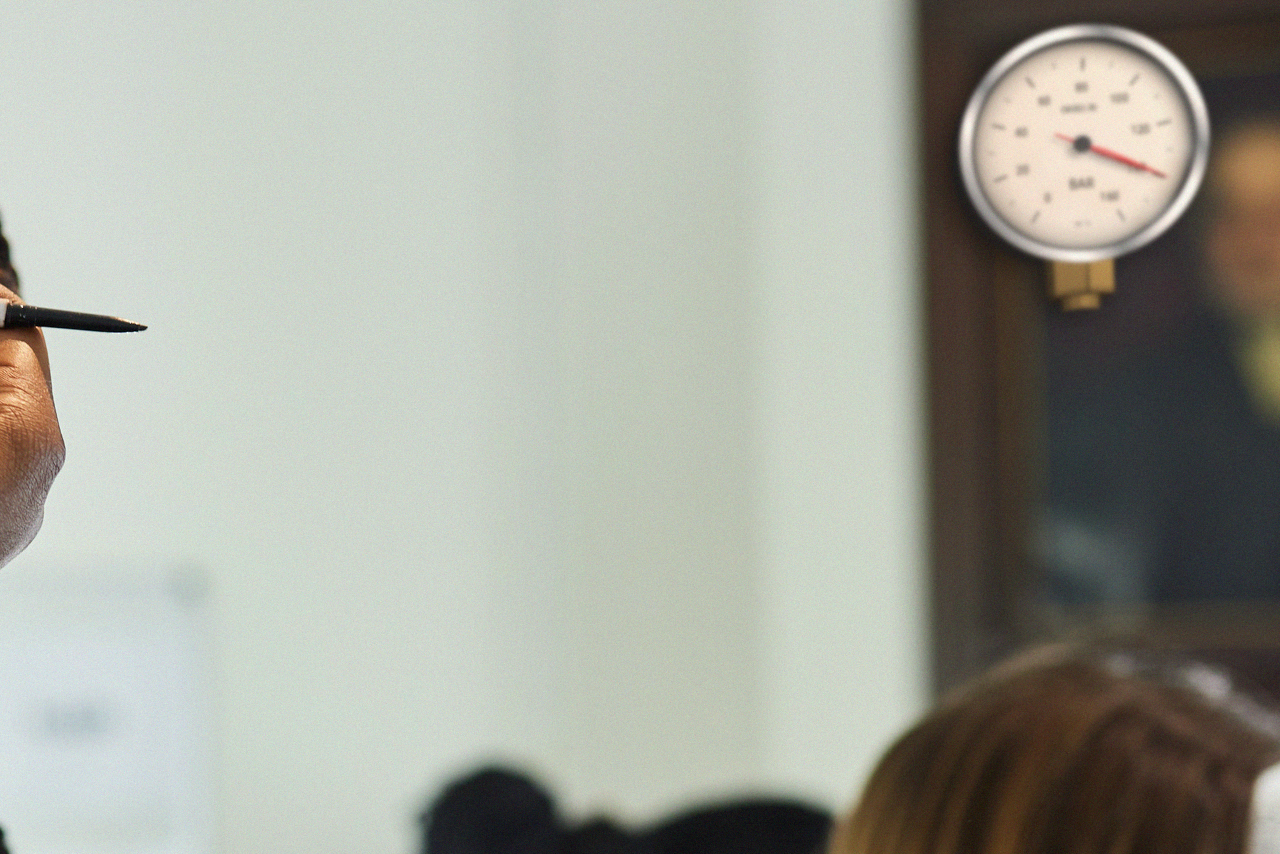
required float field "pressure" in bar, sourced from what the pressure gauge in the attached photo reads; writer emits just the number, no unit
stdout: 140
